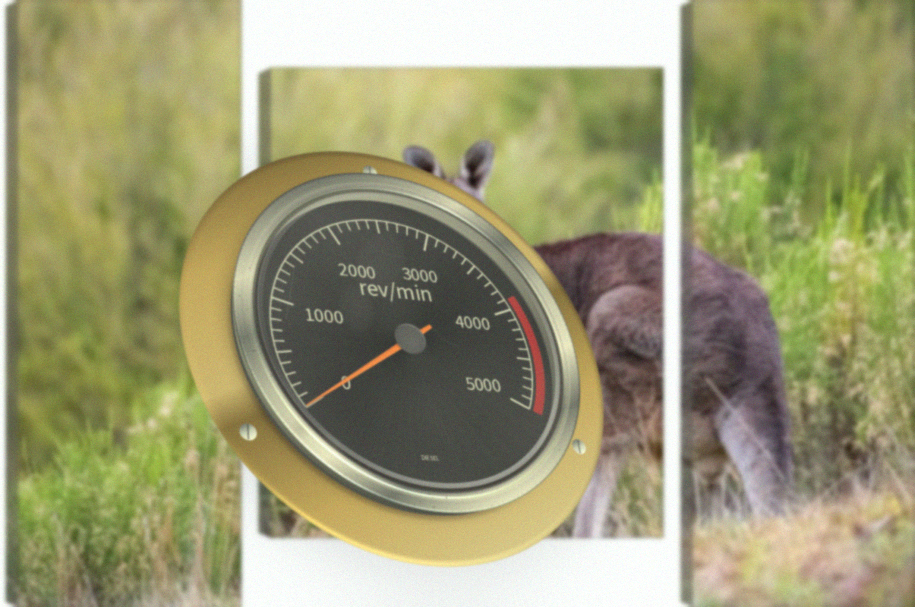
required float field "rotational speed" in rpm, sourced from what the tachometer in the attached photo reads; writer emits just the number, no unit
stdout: 0
